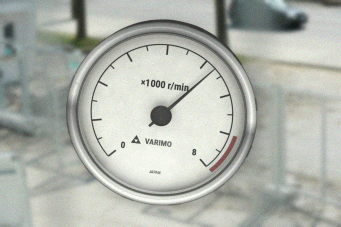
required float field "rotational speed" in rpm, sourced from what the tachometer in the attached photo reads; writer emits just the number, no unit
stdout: 5250
